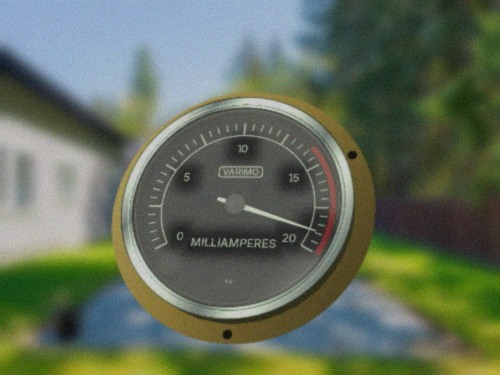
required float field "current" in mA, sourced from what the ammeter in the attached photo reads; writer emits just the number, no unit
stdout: 19
